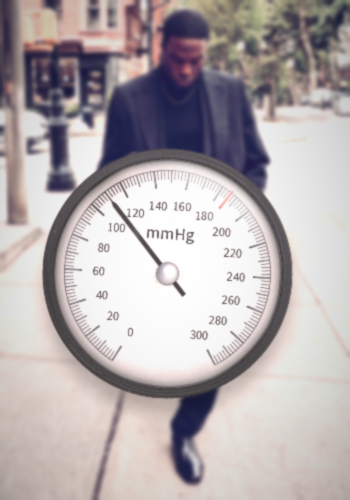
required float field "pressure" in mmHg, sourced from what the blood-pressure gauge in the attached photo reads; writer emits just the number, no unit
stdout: 110
